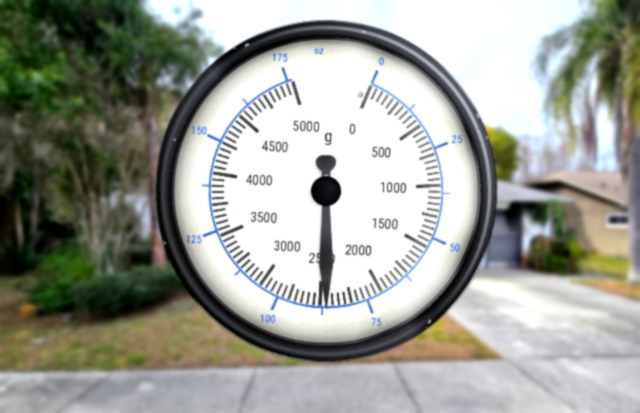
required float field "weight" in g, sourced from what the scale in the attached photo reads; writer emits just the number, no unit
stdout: 2450
